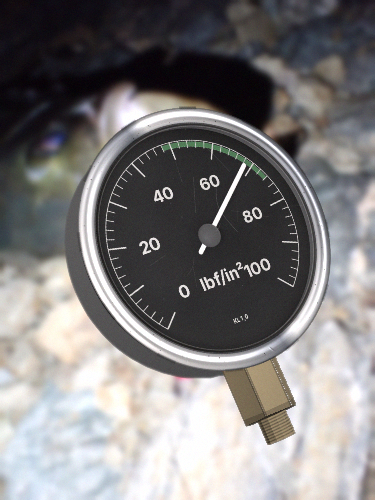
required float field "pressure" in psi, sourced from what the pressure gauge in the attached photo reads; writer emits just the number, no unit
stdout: 68
